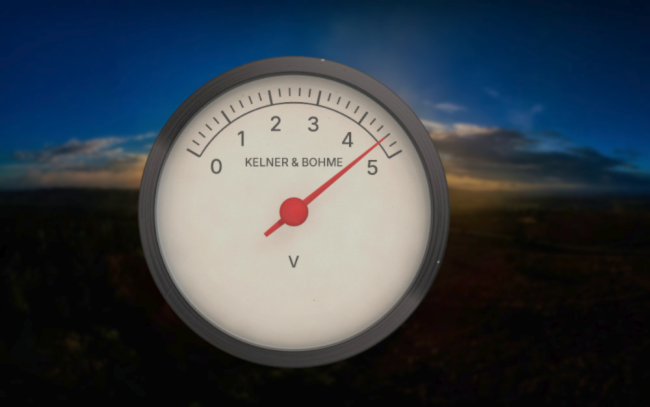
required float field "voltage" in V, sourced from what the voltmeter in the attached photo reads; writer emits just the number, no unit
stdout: 4.6
